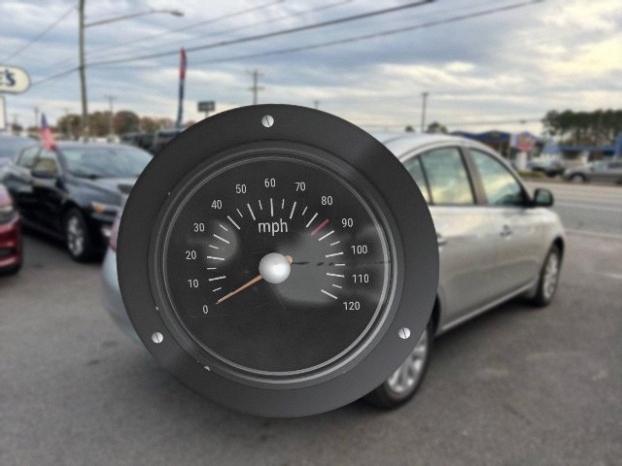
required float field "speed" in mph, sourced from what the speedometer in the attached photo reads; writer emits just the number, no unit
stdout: 0
